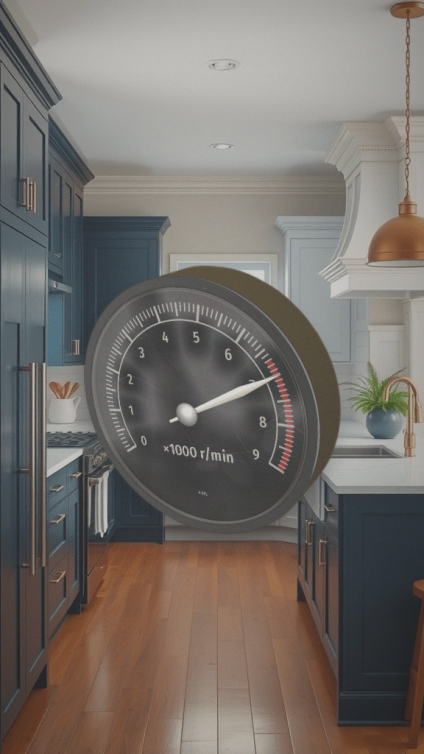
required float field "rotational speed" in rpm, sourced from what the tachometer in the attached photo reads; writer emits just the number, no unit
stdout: 7000
